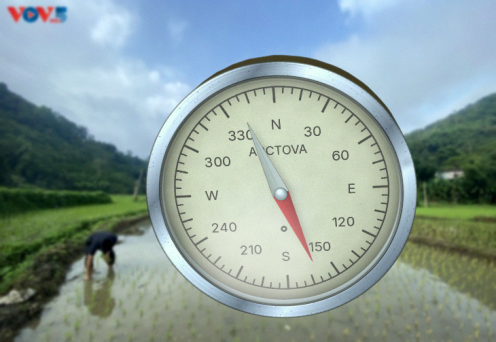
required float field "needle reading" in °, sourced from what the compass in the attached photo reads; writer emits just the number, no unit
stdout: 160
